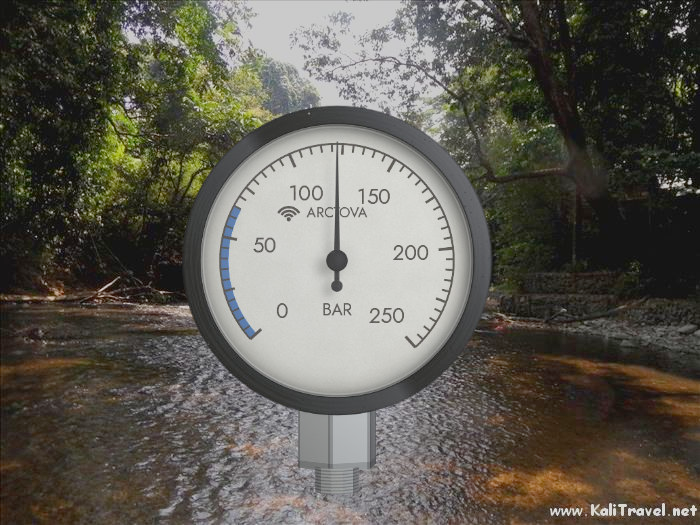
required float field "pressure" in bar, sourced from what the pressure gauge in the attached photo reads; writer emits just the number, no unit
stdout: 122.5
